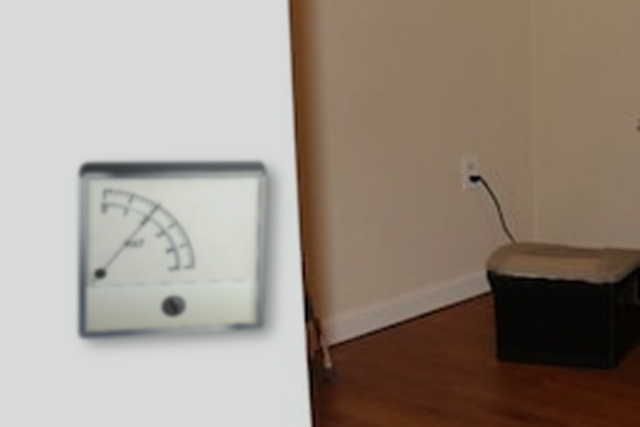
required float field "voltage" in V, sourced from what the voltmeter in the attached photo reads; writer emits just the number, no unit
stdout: 2
